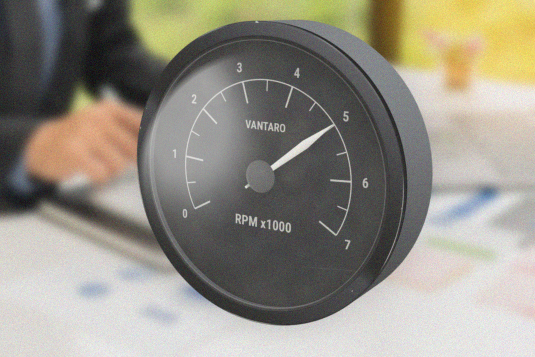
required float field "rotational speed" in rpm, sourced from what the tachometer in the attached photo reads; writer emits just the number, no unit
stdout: 5000
